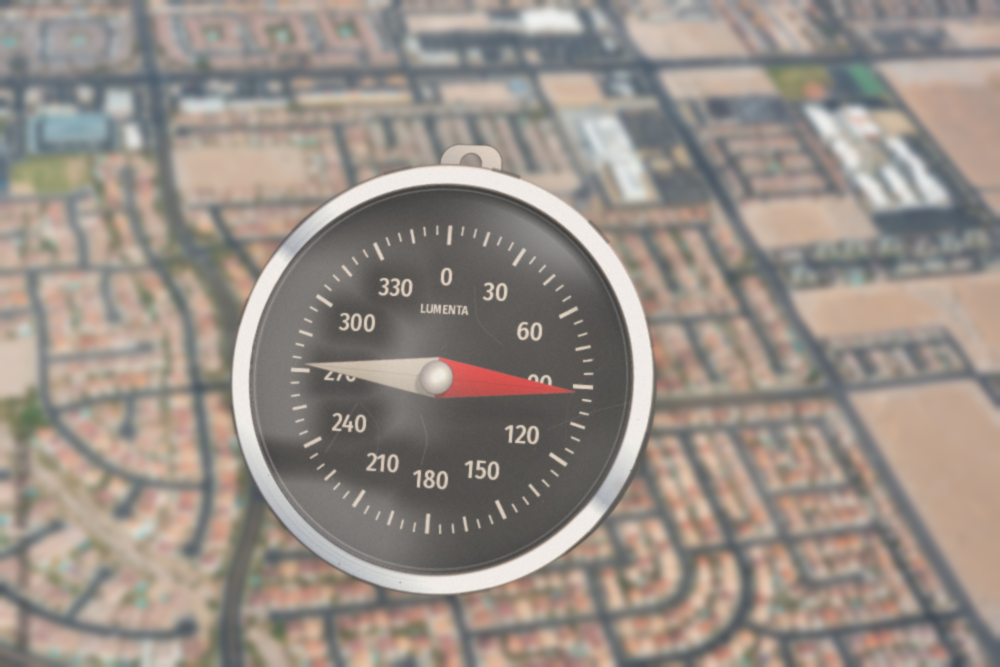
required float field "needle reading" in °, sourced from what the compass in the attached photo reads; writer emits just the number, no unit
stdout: 92.5
